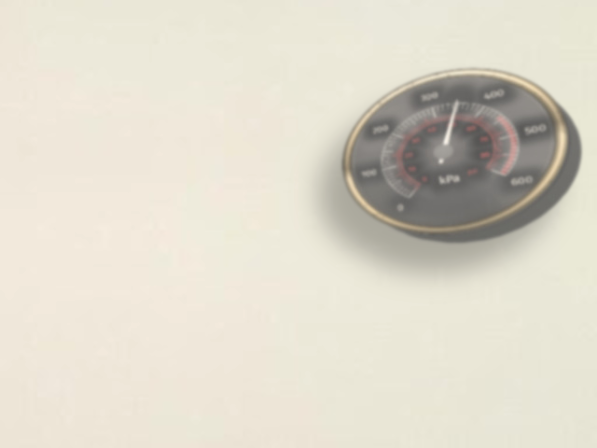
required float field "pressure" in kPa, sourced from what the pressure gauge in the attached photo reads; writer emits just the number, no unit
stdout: 350
